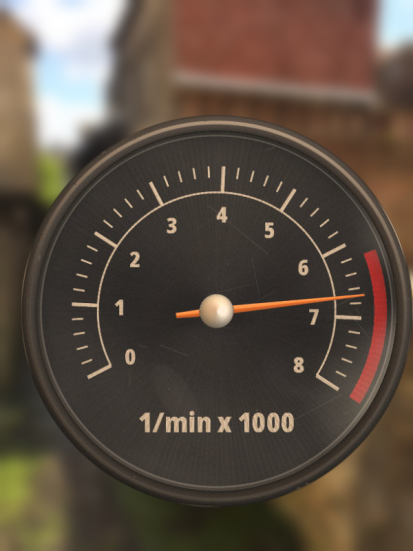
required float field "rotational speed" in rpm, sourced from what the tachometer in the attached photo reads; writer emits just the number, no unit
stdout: 6700
